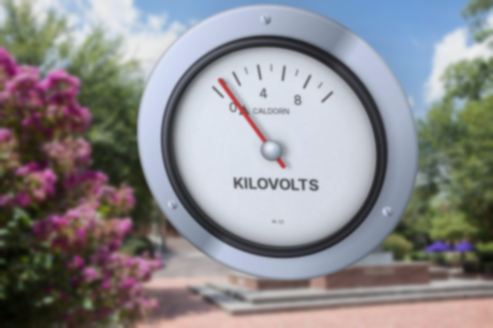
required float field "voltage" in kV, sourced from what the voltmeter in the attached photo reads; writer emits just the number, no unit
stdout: 1
